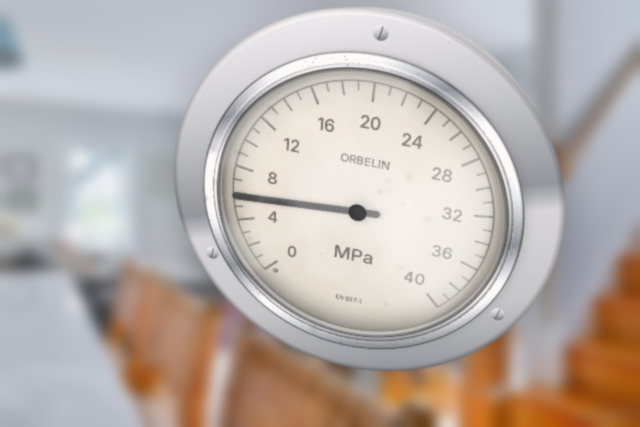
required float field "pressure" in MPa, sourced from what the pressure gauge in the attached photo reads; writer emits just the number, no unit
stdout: 6
